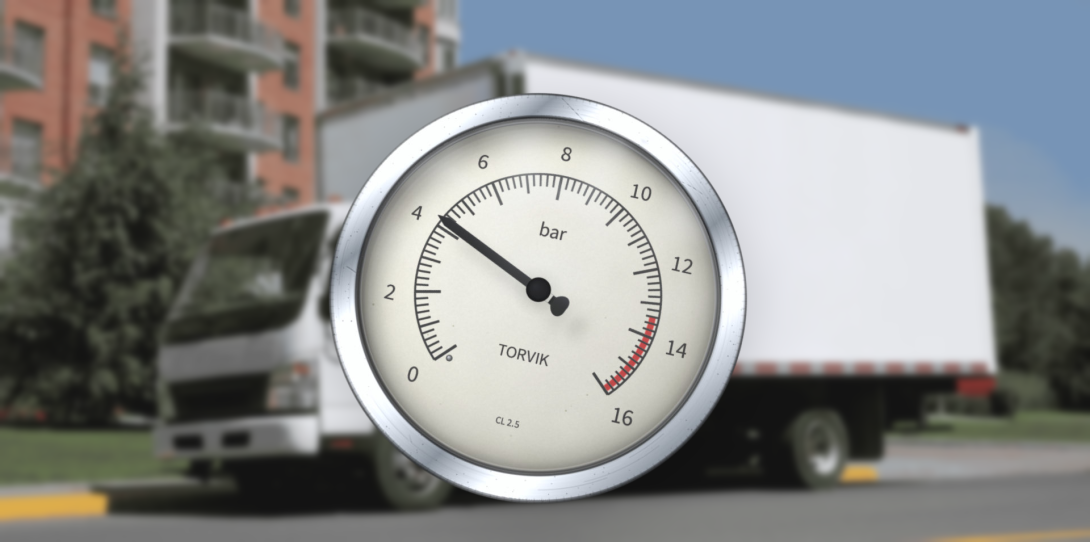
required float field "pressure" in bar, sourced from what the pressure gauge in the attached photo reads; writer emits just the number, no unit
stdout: 4.2
